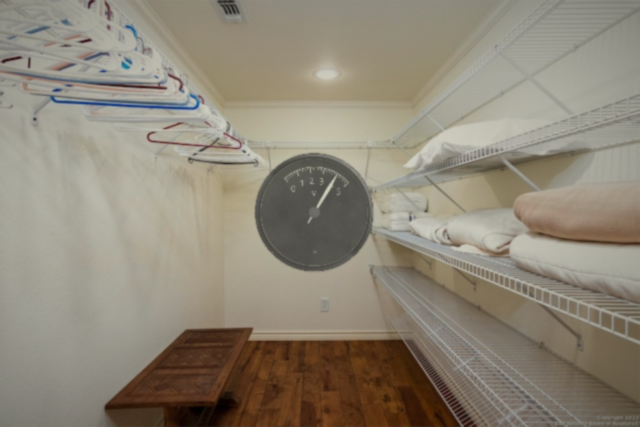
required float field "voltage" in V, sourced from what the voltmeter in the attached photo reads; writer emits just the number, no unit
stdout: 4
